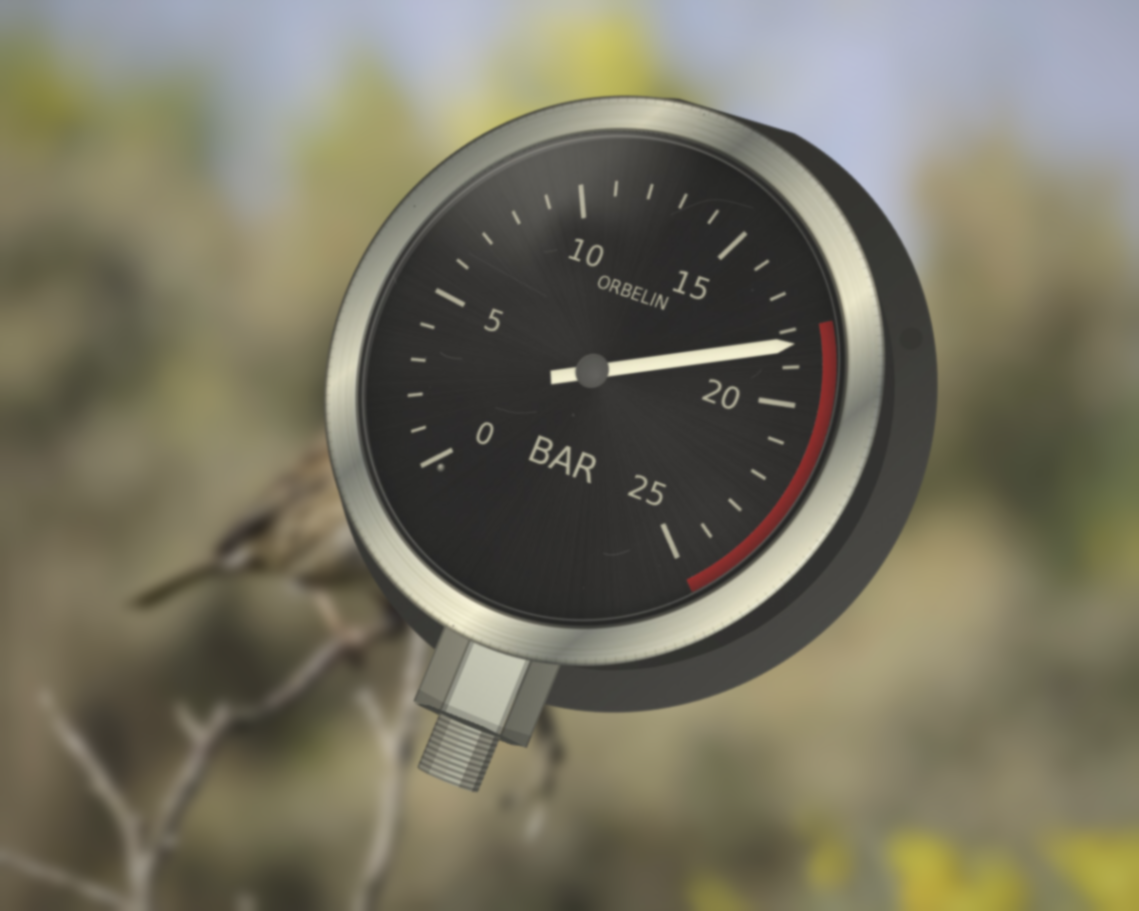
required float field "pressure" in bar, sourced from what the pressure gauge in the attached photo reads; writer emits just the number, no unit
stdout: 18.5
